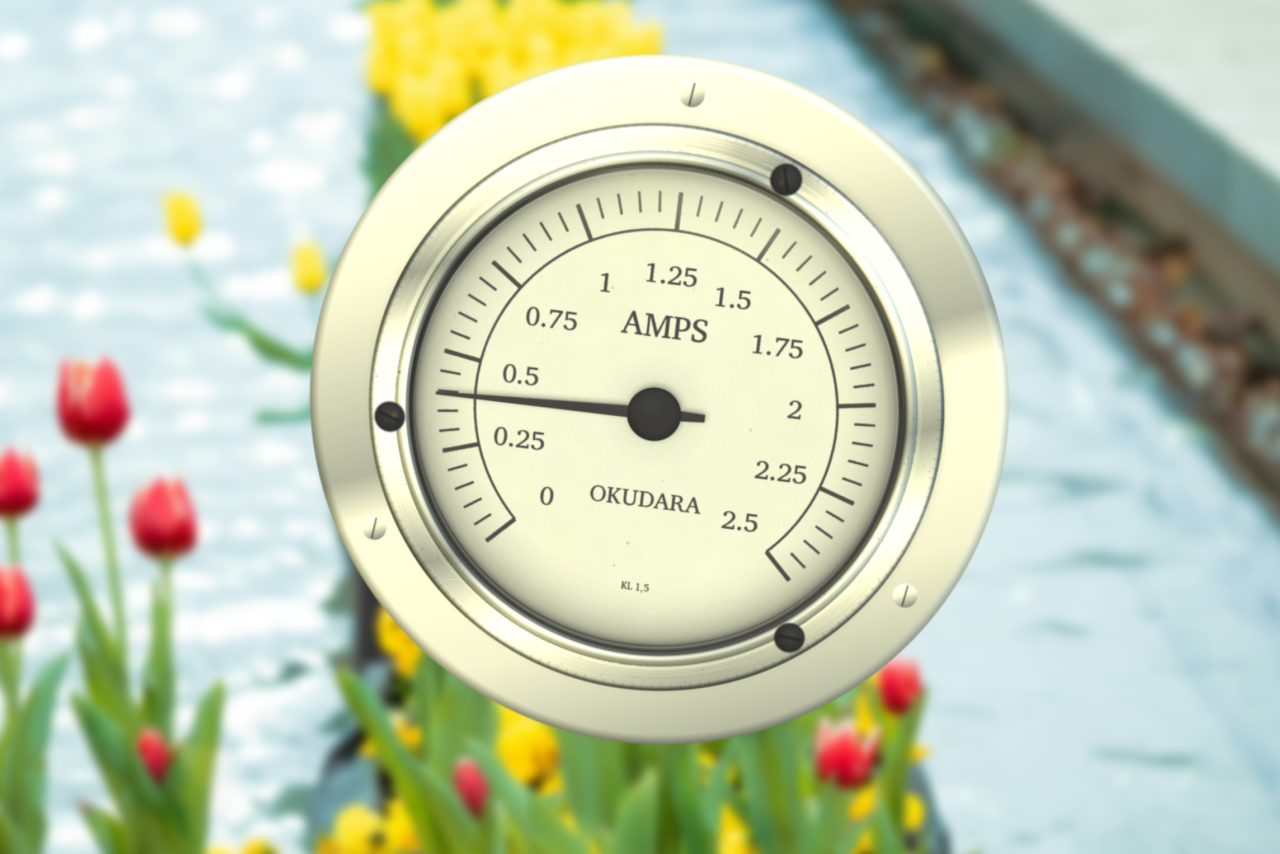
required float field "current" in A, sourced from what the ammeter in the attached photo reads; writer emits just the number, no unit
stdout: 0.4
